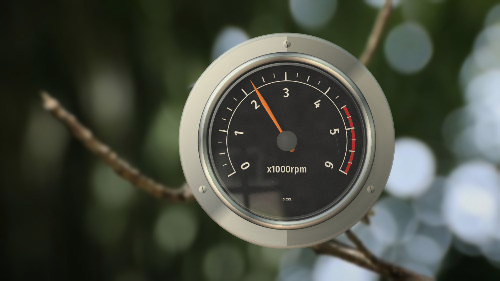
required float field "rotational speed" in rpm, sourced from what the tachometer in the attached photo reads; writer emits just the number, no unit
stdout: 2250
